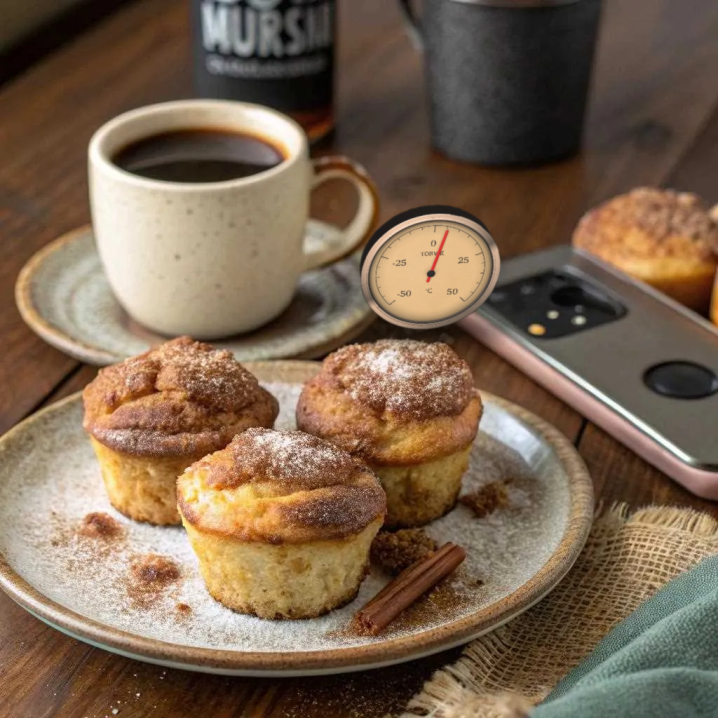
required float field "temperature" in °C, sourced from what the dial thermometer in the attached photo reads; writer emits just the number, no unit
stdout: 5
